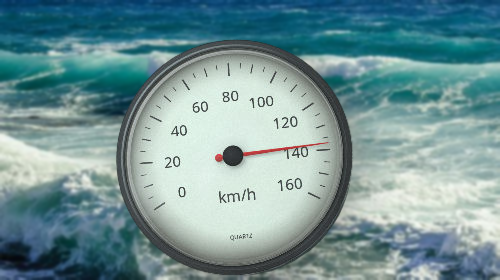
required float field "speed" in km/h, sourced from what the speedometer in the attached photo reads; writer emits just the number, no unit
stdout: 137.5
